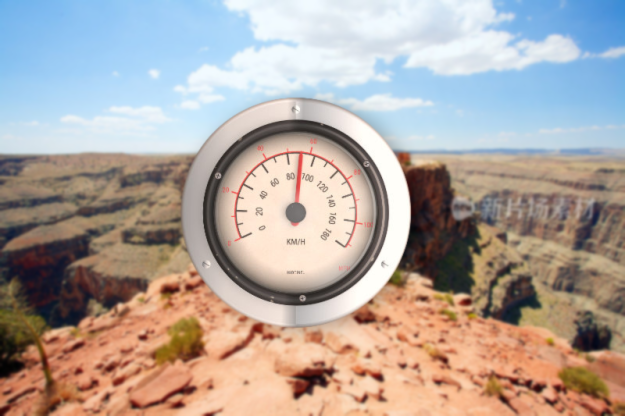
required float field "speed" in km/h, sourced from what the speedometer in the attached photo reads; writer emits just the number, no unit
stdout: 90
